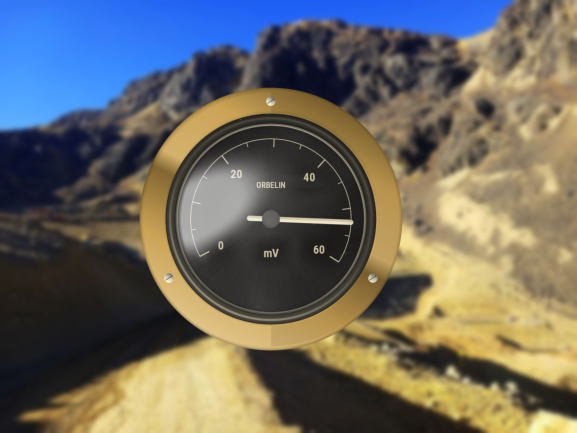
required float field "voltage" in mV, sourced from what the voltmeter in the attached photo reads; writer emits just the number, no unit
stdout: 52.5
